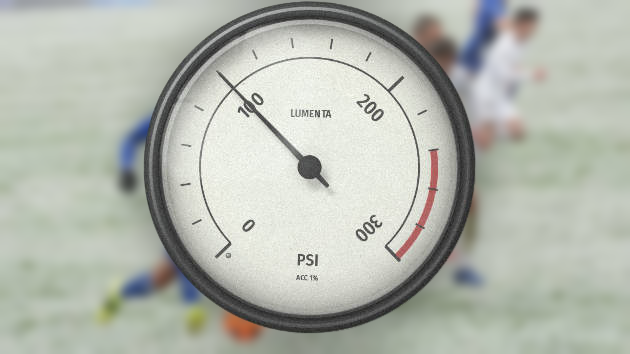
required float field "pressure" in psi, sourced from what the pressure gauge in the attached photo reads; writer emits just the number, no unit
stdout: 100
